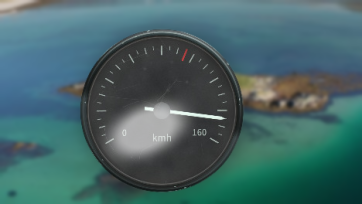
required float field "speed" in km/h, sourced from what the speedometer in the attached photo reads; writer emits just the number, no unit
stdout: 145
